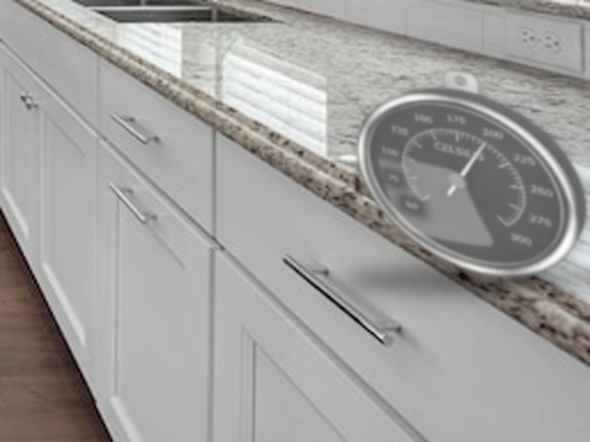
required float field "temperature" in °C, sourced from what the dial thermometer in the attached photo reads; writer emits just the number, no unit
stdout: 200
